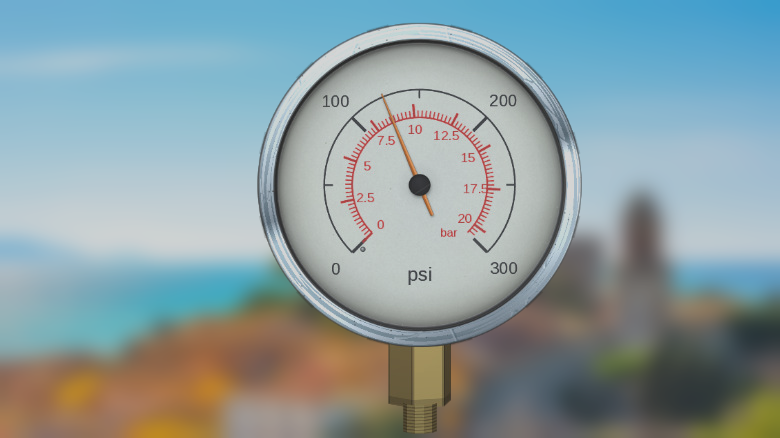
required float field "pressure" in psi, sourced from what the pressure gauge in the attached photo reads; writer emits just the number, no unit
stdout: 125
